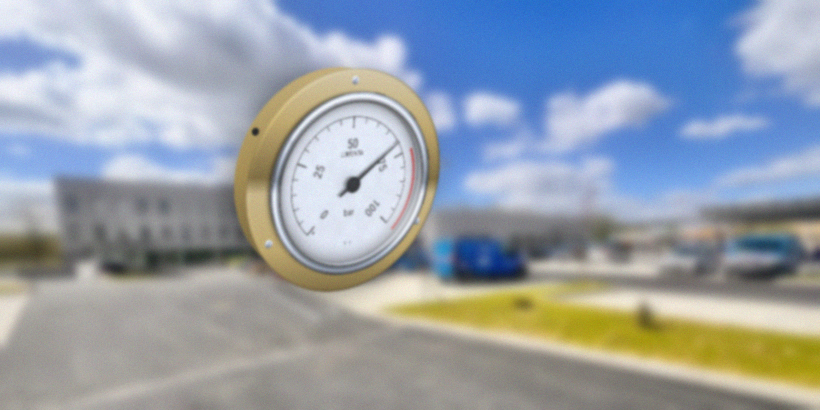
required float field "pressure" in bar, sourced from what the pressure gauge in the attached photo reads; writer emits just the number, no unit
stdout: 70
